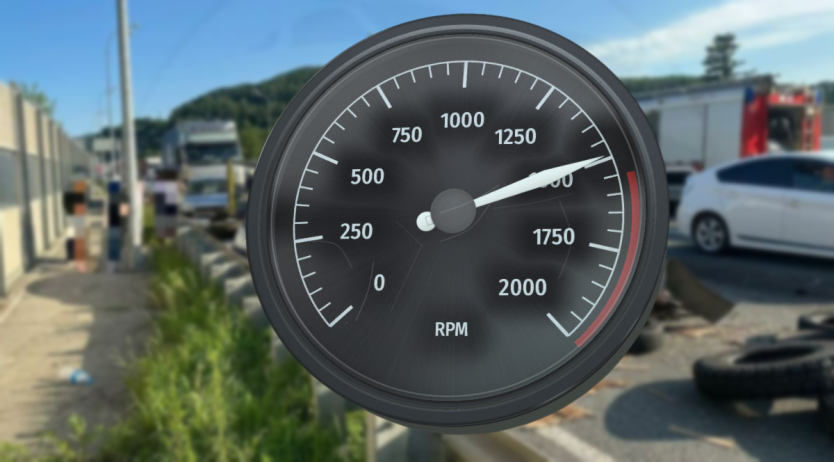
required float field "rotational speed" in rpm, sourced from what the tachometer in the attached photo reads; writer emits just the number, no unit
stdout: 1500
